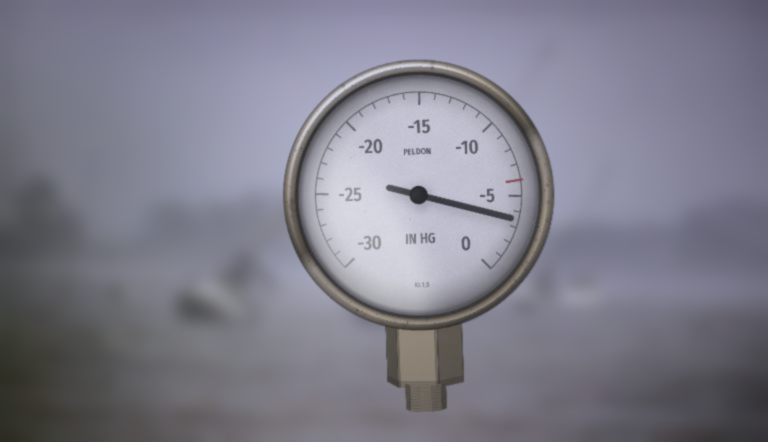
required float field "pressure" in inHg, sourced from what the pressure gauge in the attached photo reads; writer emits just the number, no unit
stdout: -3.5
